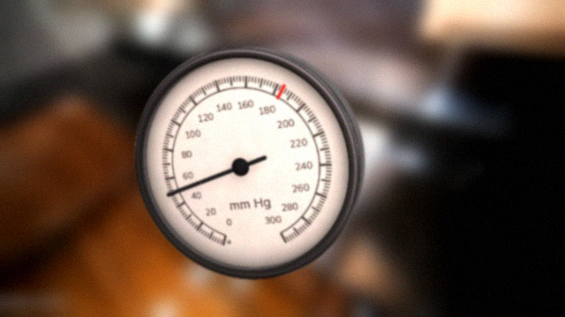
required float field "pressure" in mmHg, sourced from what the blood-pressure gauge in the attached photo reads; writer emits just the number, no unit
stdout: 50
